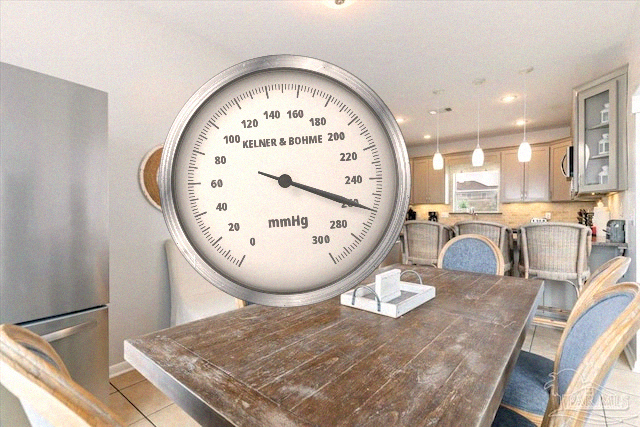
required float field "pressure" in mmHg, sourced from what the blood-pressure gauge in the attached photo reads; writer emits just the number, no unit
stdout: 260
